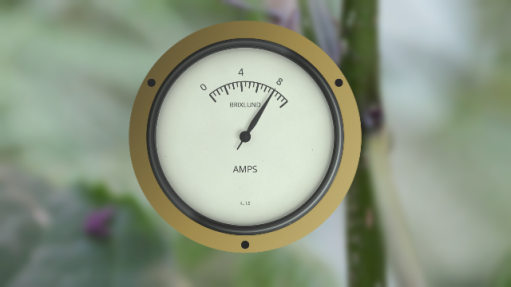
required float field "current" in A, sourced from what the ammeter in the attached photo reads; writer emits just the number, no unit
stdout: 8
